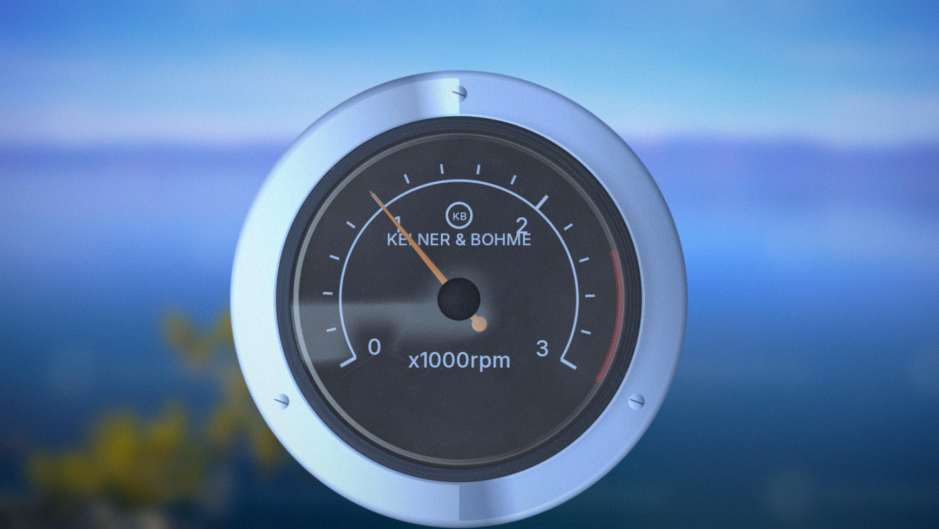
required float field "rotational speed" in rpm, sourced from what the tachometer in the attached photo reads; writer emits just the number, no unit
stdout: 1000
